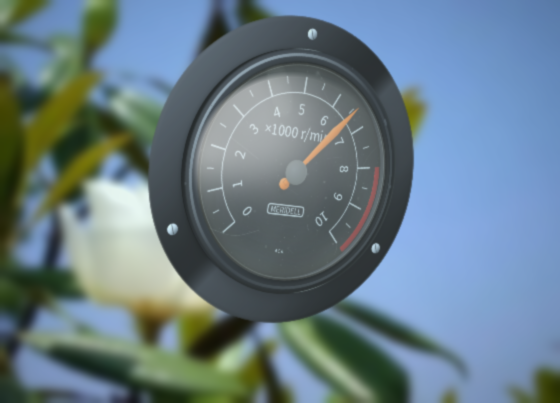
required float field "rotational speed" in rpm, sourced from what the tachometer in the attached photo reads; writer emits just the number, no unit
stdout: 6500
